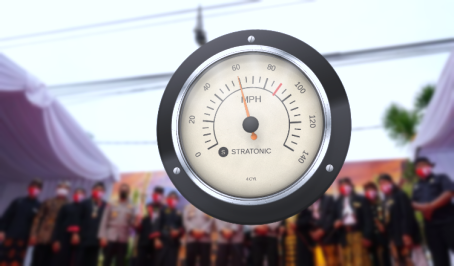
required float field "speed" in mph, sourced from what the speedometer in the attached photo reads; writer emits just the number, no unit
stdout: 60
